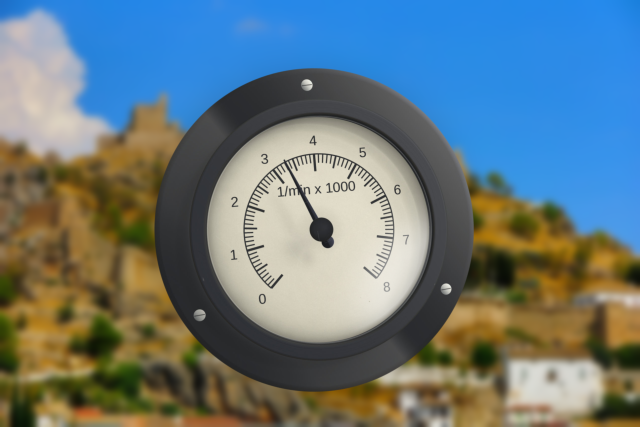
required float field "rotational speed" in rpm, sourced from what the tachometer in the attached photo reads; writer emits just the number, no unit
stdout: 3300
